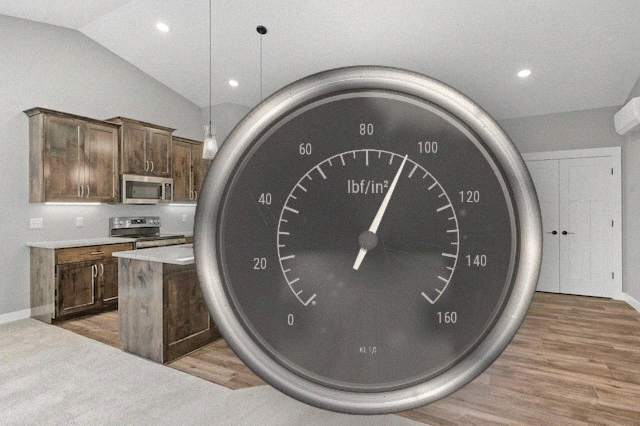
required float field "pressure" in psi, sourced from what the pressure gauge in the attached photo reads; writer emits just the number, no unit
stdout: 95
